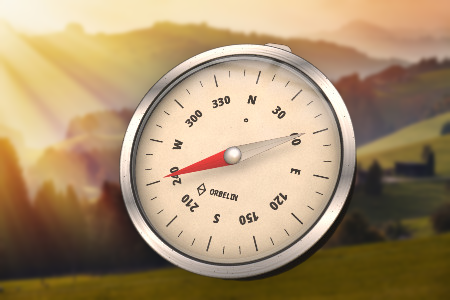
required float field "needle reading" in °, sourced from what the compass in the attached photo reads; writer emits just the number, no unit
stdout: 240
